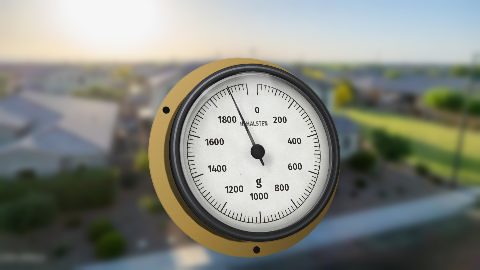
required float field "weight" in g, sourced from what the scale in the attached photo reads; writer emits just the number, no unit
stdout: 1900
